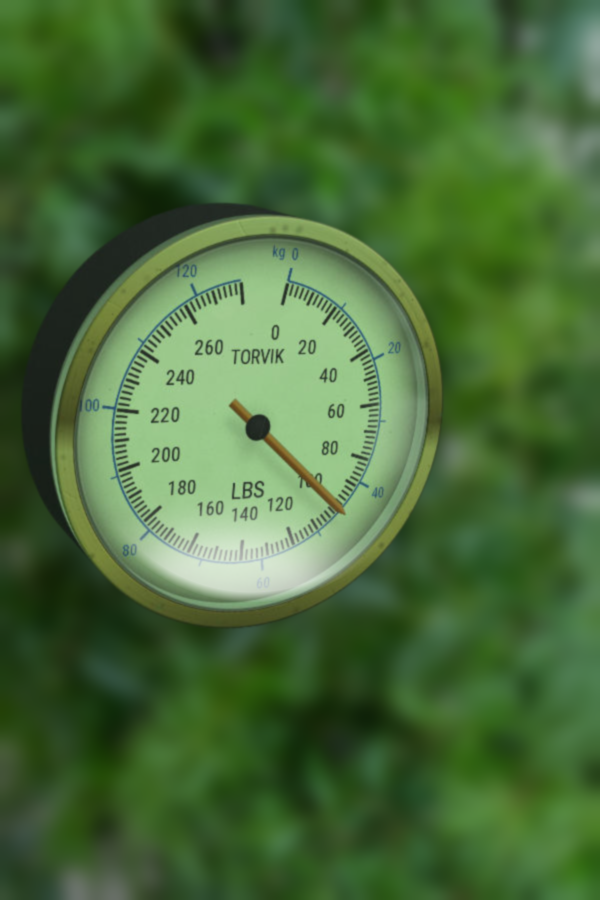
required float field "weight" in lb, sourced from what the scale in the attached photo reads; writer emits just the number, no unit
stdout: 100
